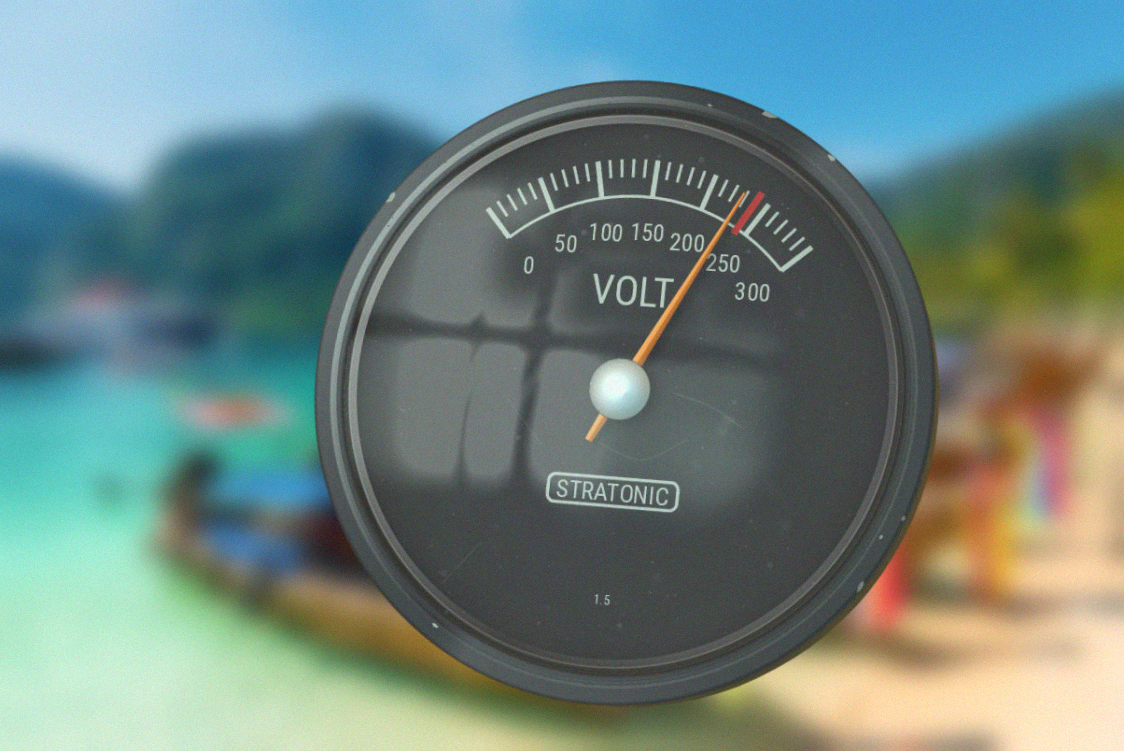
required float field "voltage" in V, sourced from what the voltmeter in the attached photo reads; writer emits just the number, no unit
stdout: 230
